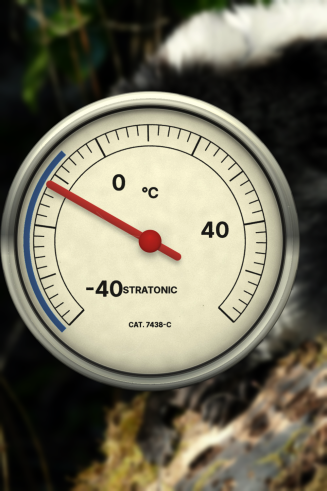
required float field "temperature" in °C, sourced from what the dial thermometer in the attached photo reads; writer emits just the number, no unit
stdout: -12
